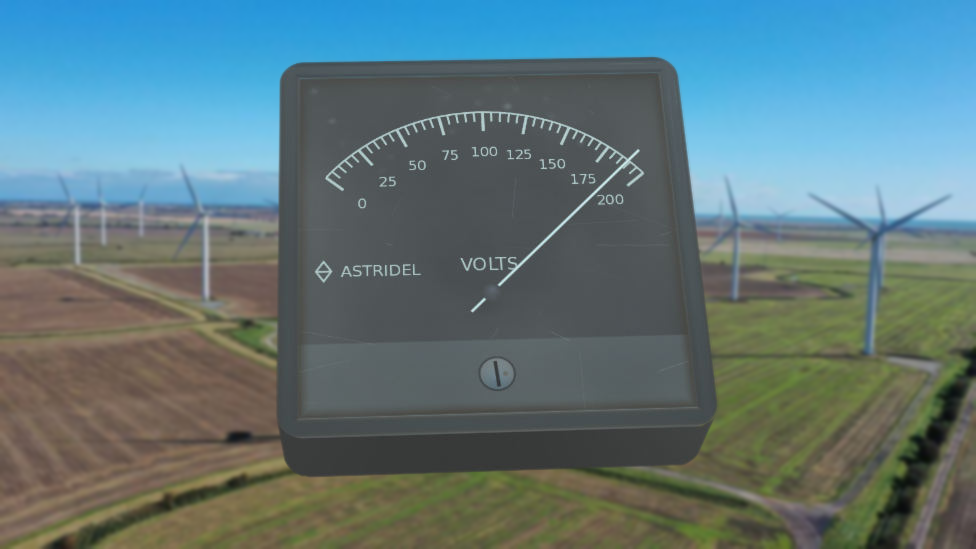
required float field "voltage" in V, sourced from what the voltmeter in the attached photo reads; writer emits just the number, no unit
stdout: 190
